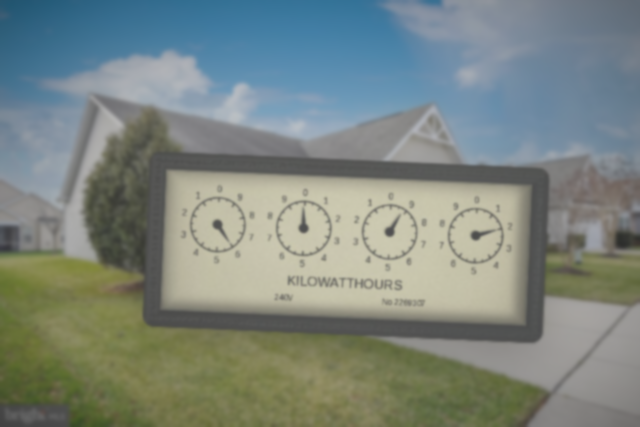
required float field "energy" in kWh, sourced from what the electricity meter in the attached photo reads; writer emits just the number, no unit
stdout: 5992
